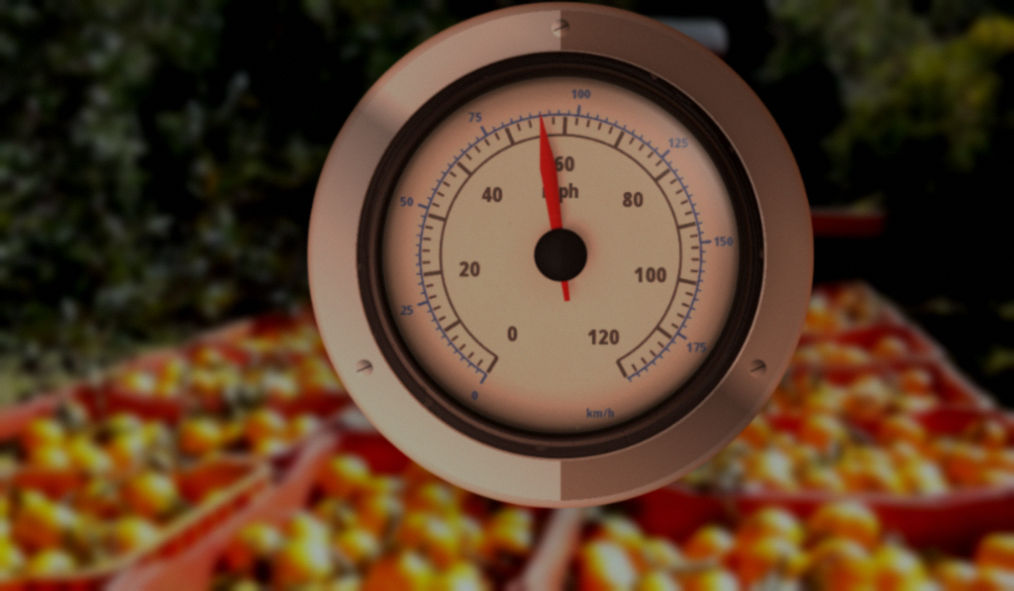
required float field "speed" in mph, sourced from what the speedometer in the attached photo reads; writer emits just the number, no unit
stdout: 56
